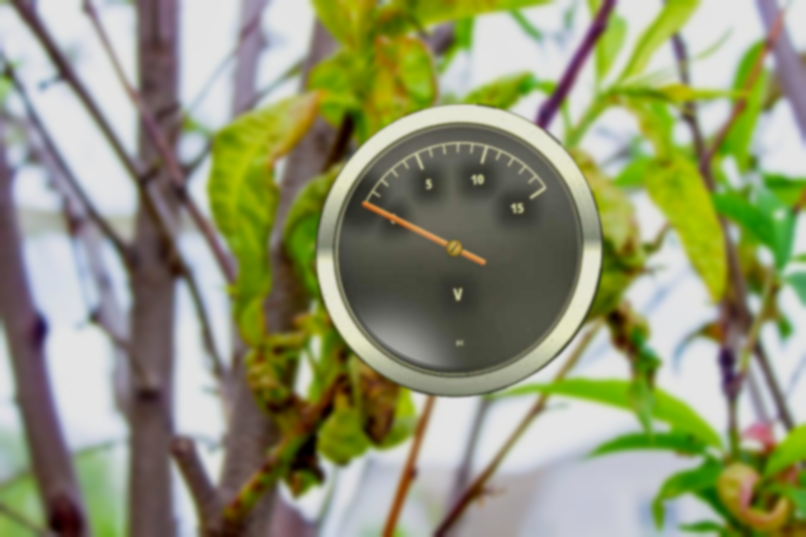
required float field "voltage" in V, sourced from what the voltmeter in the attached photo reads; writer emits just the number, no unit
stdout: 0
